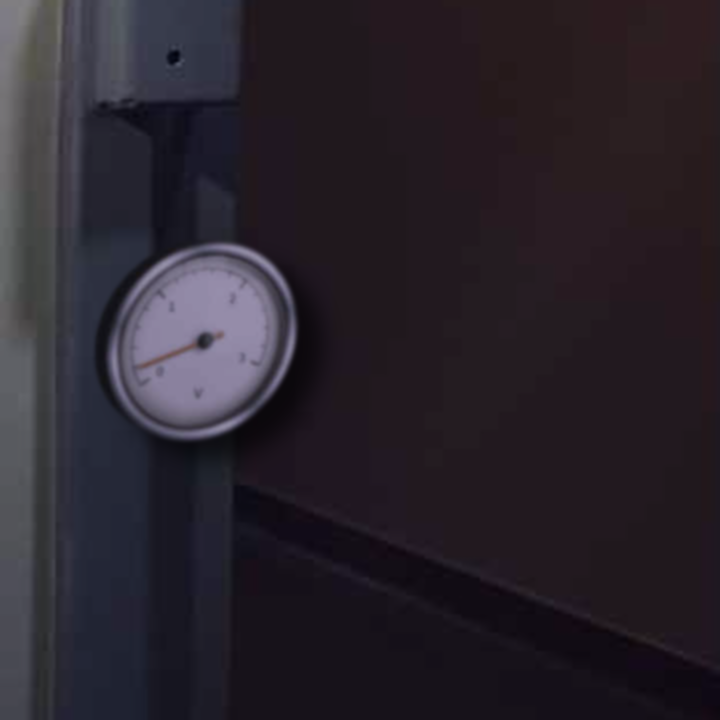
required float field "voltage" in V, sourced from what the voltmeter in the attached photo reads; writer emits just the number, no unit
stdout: 0.2
